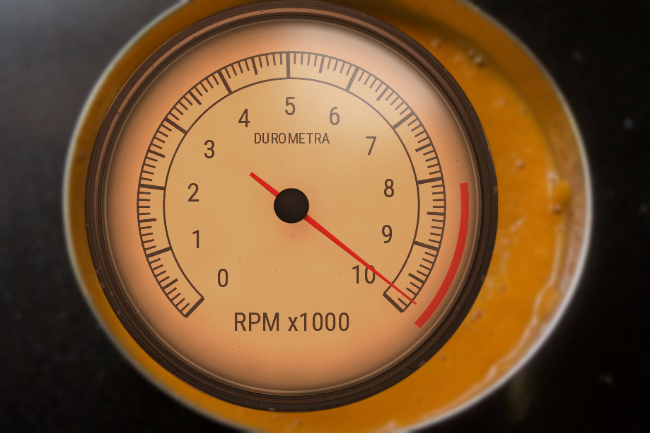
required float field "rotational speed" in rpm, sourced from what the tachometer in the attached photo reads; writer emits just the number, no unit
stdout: 9800
